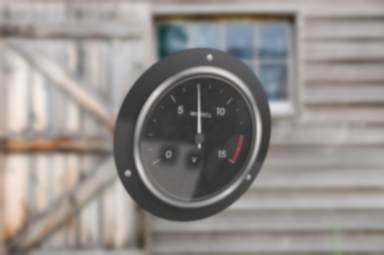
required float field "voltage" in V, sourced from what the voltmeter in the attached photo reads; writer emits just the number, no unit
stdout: 7
